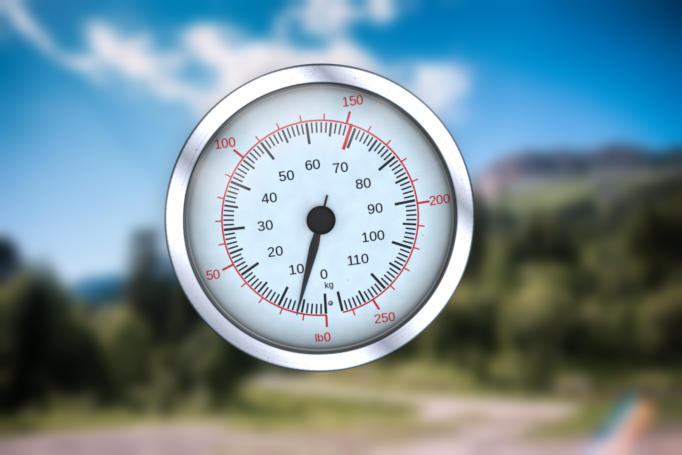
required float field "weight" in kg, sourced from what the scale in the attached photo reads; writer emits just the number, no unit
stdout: 6
